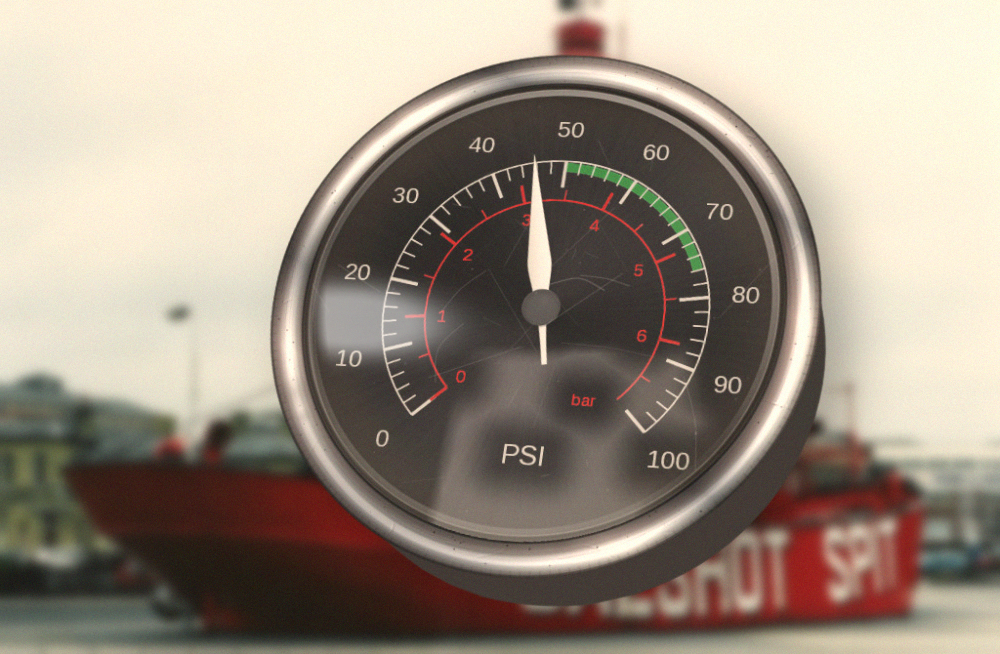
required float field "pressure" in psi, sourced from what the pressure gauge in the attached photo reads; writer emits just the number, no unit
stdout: 46
